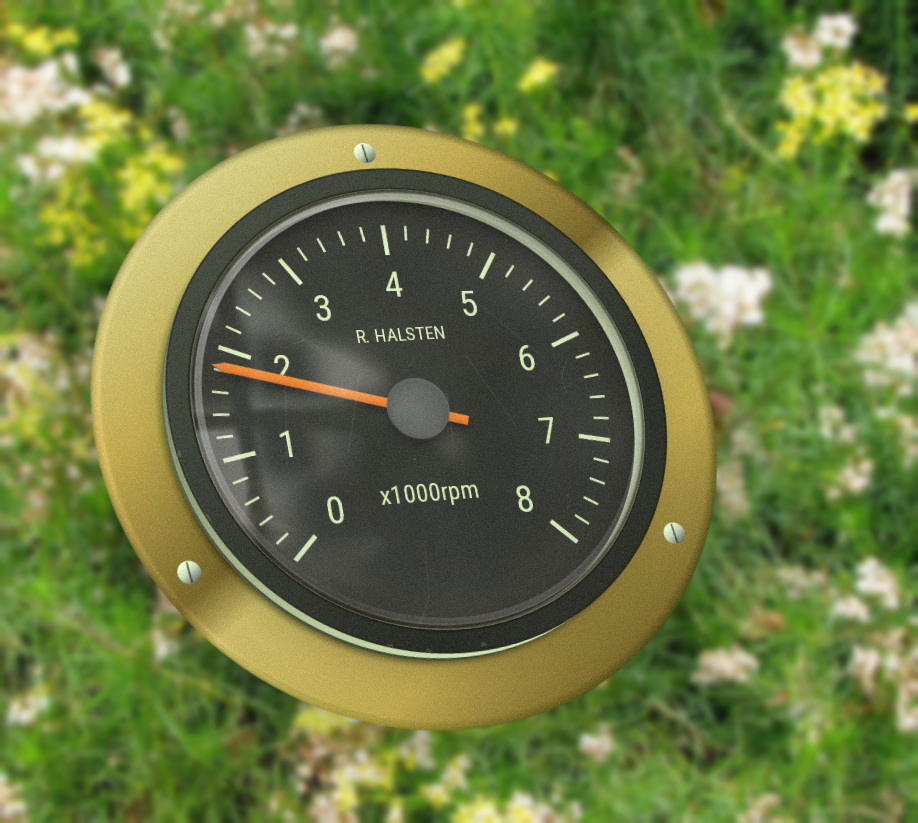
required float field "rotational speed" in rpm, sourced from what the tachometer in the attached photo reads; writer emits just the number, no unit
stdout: 1800
